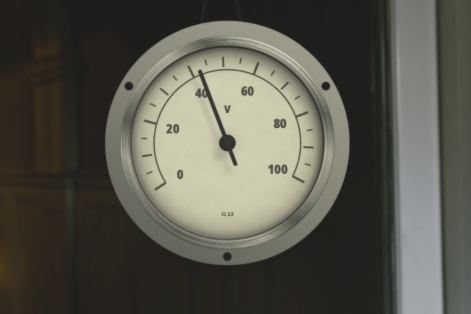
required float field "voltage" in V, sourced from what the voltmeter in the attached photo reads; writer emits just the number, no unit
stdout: 42.5
